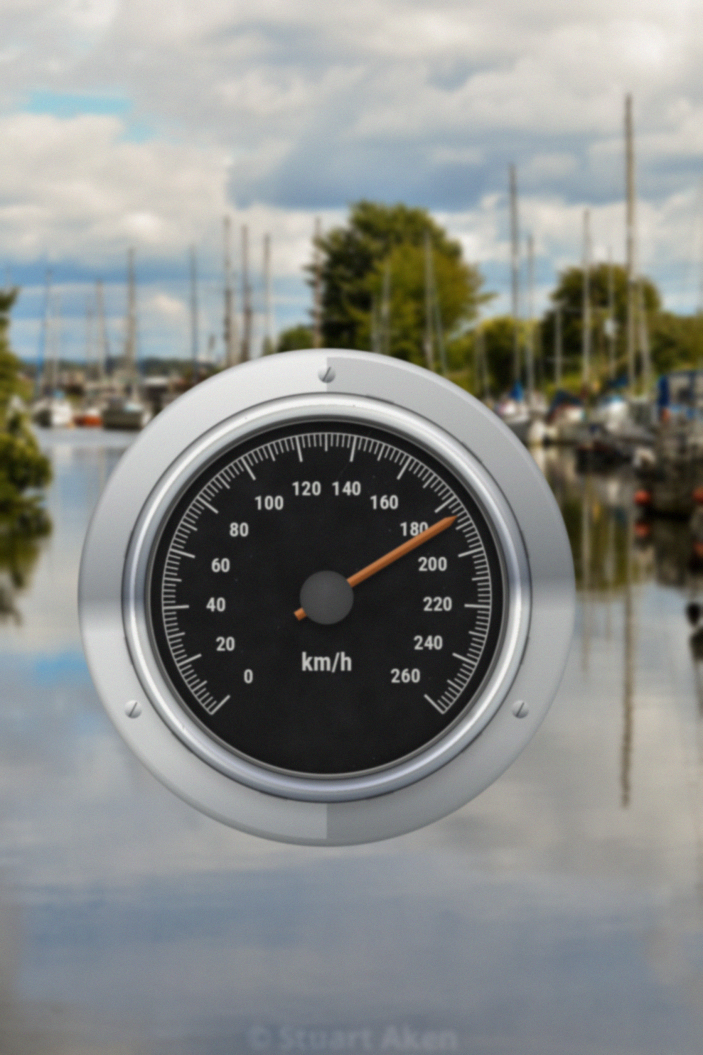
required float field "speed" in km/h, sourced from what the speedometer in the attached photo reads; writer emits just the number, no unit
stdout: 186
